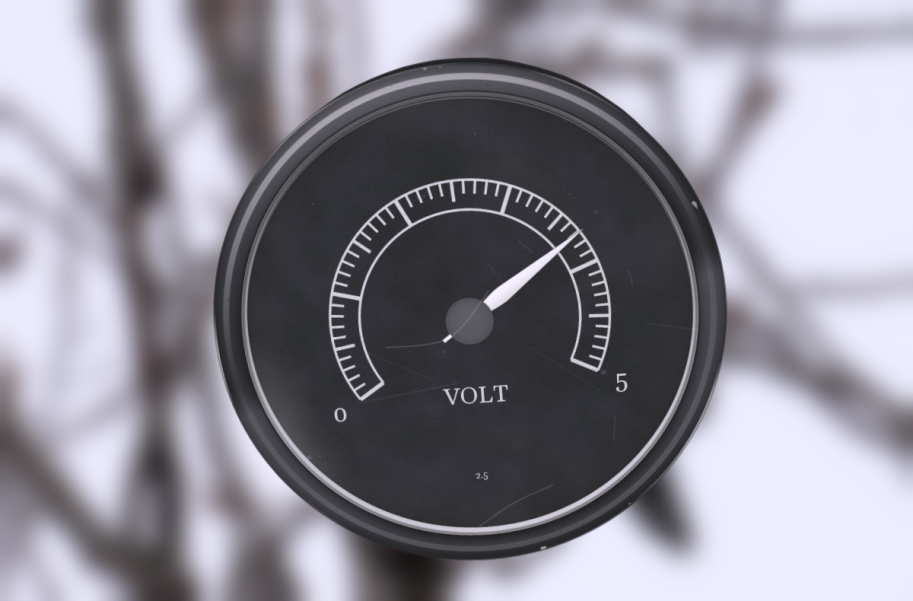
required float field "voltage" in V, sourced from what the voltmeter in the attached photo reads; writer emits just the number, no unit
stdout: 3.7
